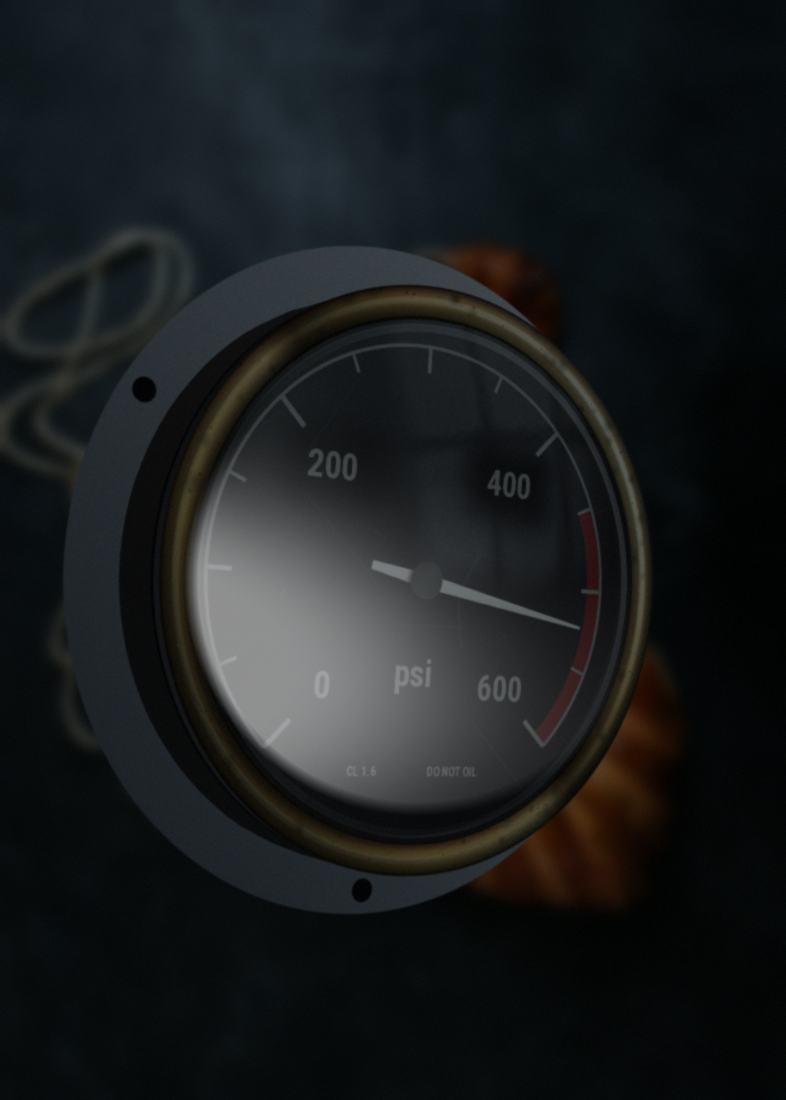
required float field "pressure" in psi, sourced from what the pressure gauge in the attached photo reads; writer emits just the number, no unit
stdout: 525
